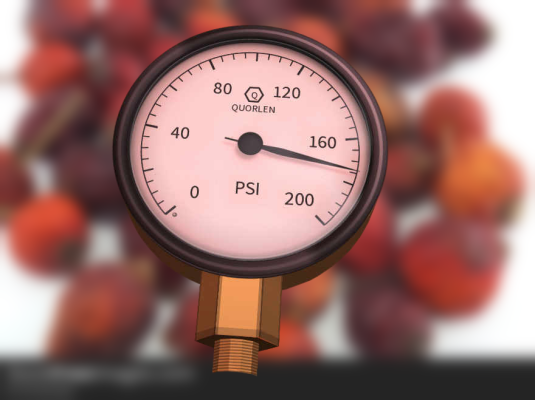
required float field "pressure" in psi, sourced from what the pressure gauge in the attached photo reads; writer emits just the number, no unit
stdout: 175
